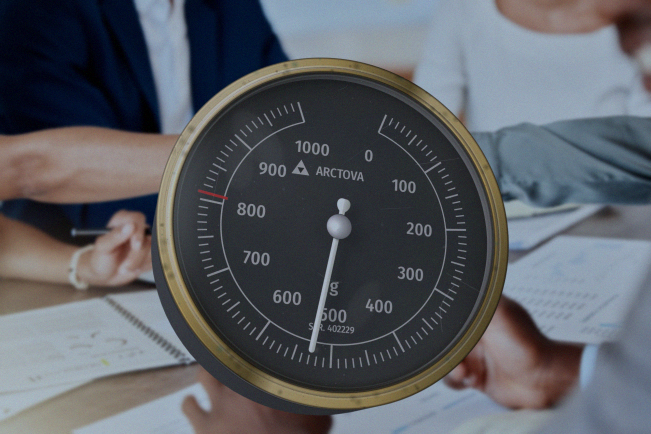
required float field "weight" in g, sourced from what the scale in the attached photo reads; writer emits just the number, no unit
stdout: 530
